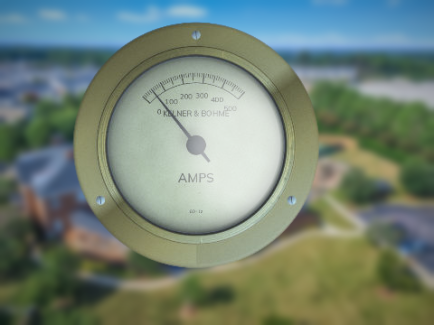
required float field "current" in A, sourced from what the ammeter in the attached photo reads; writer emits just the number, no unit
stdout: 50
